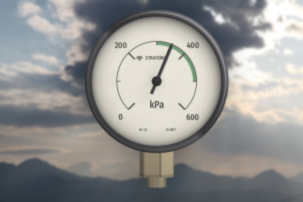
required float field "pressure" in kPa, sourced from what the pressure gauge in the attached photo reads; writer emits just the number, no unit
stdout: 350
